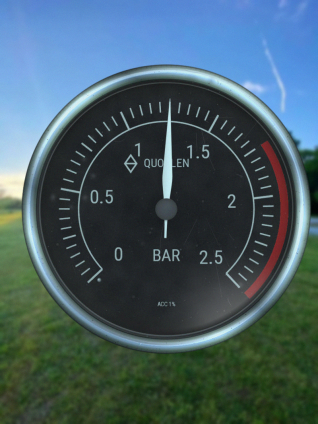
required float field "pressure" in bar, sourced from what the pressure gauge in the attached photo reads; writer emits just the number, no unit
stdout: 1.25
